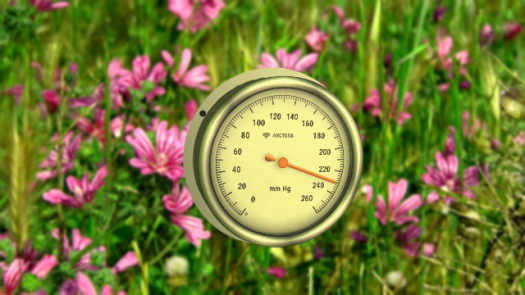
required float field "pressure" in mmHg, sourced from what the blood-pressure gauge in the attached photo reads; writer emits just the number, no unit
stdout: 230
